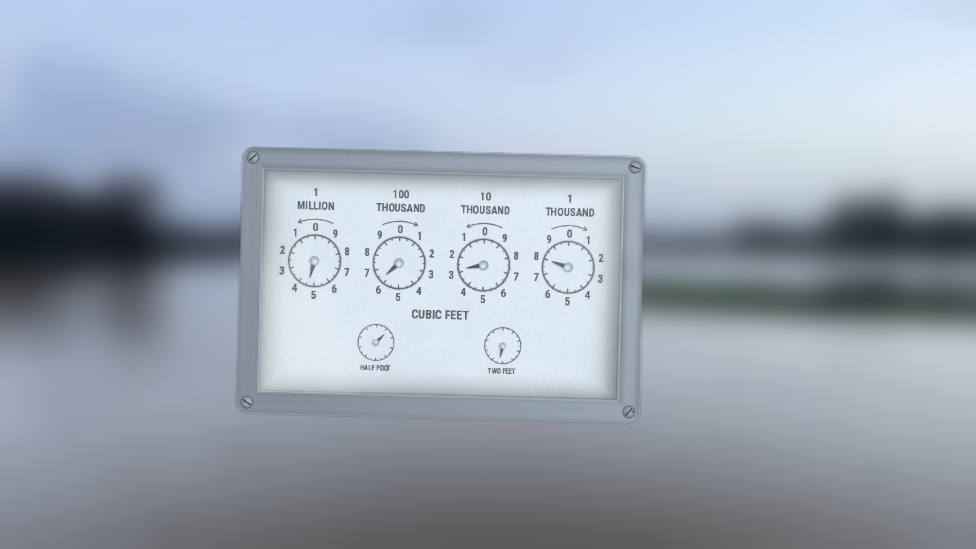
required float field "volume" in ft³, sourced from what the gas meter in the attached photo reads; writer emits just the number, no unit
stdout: 462800
